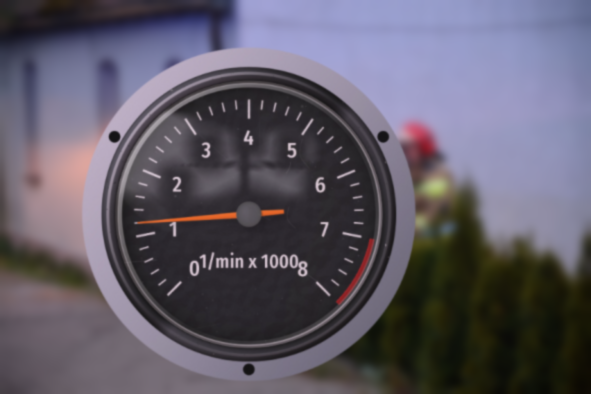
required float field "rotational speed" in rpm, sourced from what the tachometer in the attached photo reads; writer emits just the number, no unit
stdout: 1200
